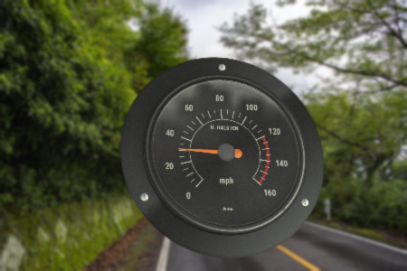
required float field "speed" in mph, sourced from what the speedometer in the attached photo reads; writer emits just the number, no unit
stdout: 30
